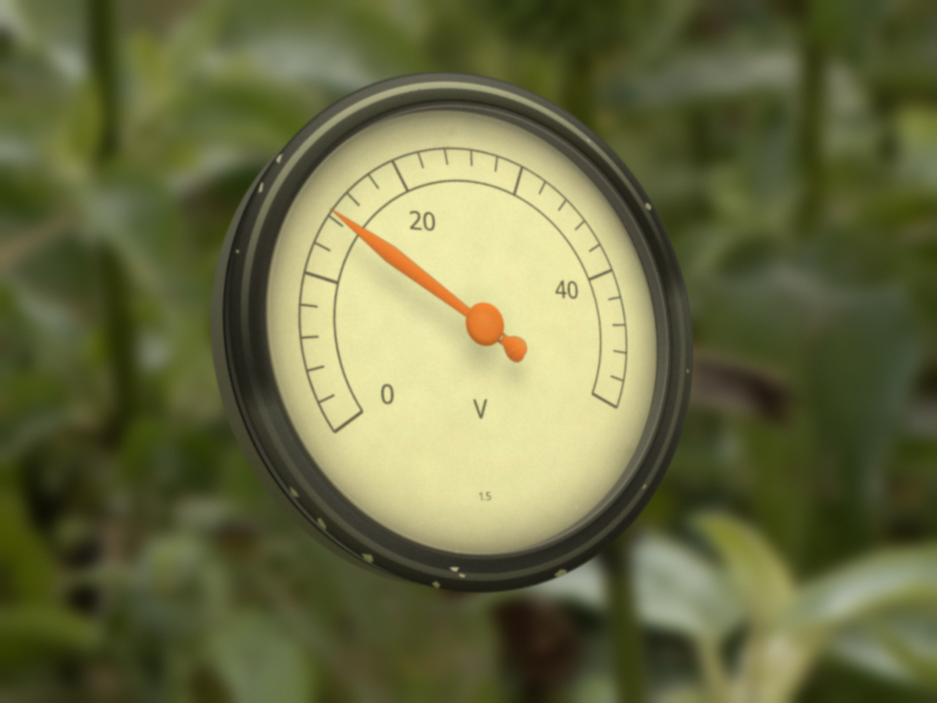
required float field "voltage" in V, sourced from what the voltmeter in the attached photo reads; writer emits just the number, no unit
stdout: 14
